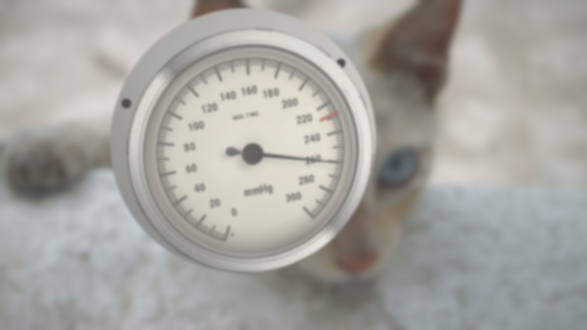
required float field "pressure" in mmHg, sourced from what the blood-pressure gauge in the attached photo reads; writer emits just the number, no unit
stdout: 260
